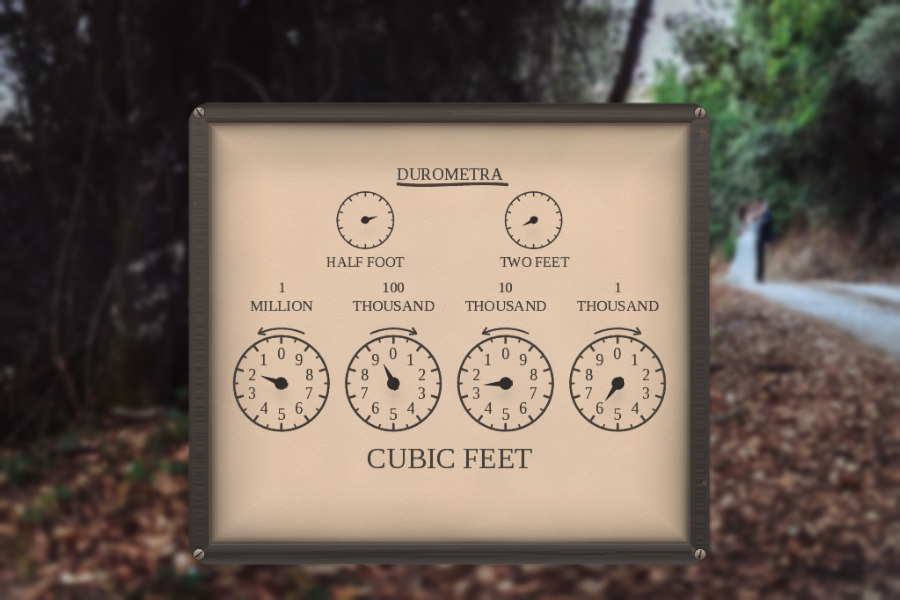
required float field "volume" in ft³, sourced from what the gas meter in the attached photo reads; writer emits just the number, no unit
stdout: 192600
